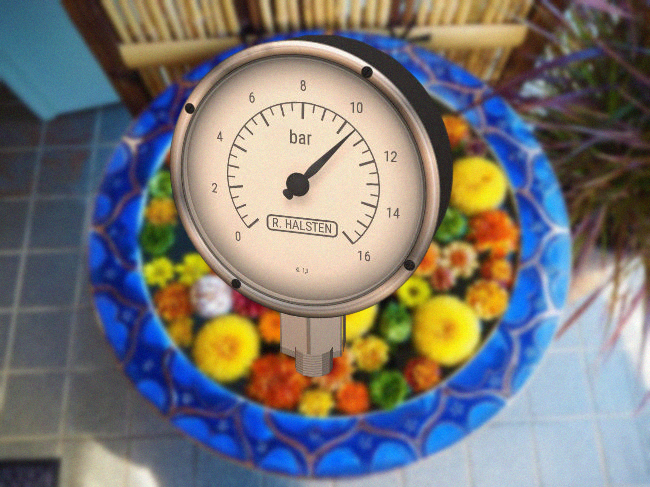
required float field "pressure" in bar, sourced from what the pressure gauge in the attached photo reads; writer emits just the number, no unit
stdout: 10.5
